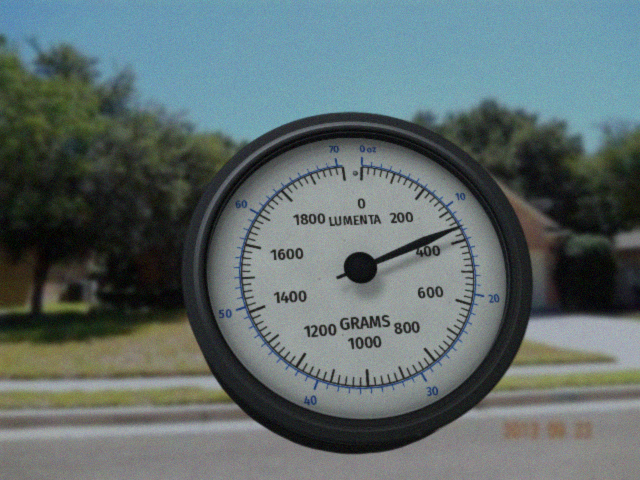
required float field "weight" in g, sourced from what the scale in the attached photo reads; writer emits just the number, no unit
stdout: 360
